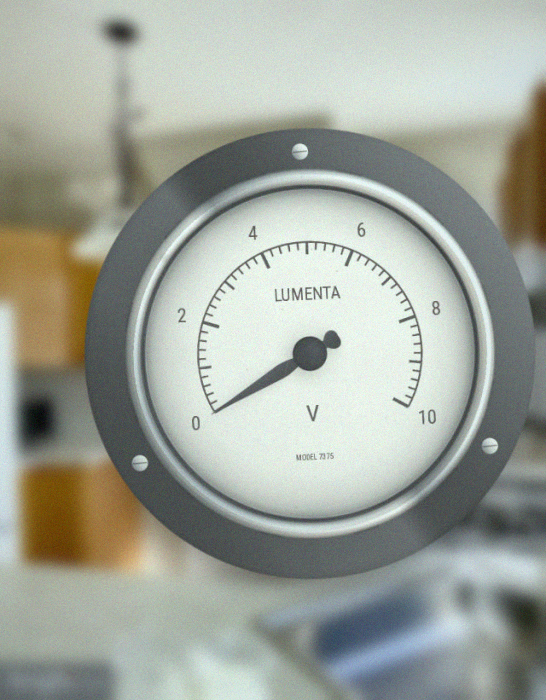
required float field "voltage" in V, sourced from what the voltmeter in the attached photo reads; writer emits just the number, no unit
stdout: 0
